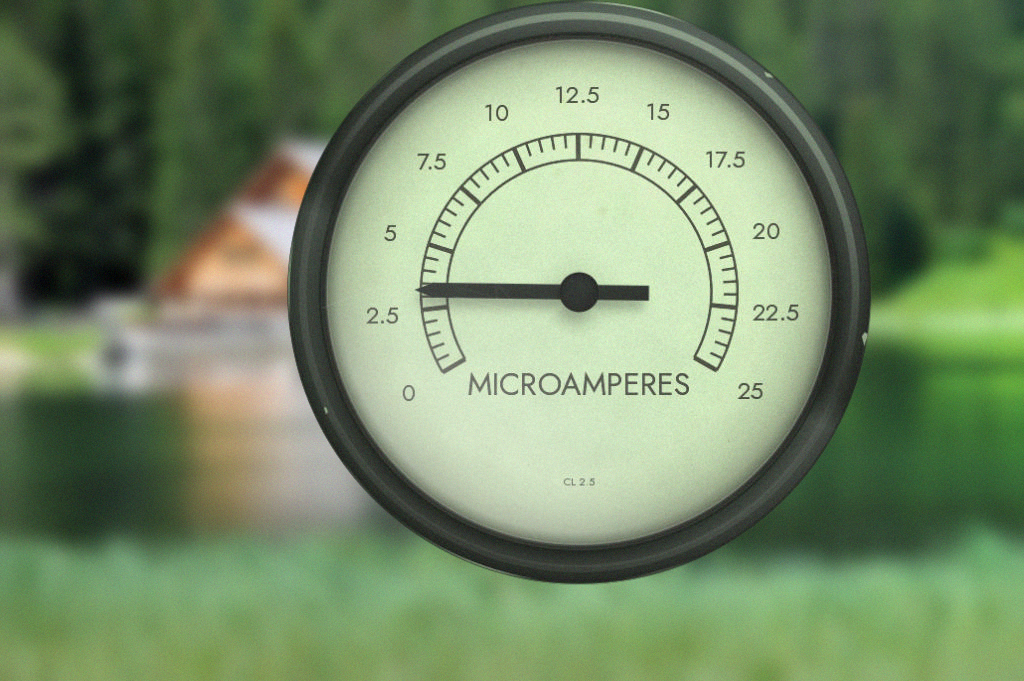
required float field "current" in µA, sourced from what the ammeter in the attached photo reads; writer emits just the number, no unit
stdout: 3.25
